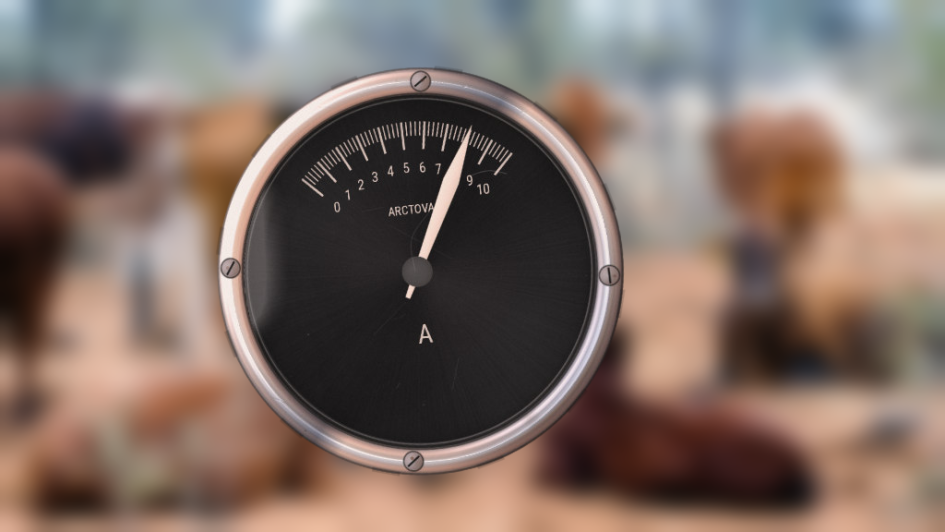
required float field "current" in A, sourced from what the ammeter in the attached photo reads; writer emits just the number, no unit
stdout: 8
